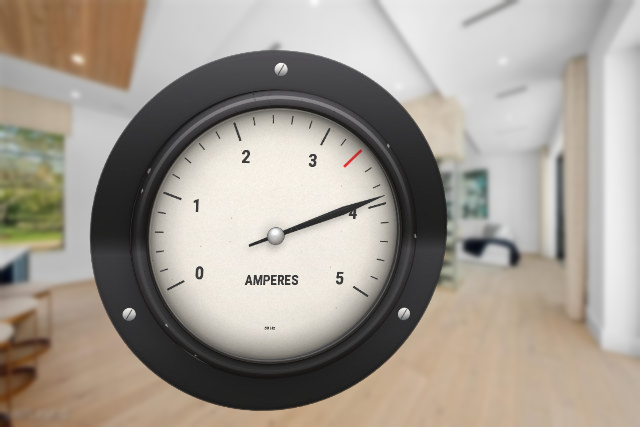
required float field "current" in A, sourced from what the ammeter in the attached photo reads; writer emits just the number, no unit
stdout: 3.9
